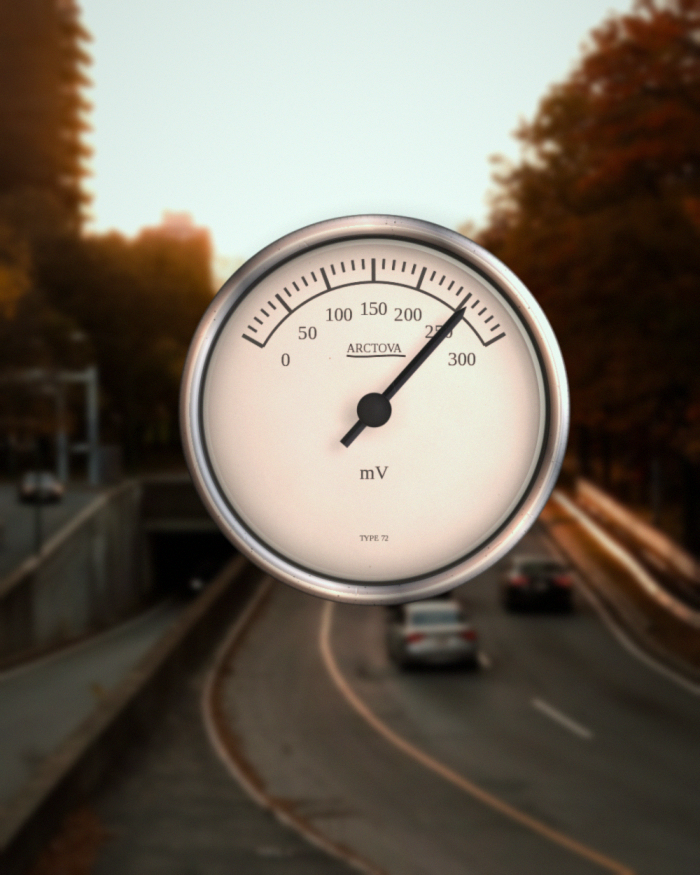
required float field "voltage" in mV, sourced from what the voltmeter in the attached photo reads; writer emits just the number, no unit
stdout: 255
